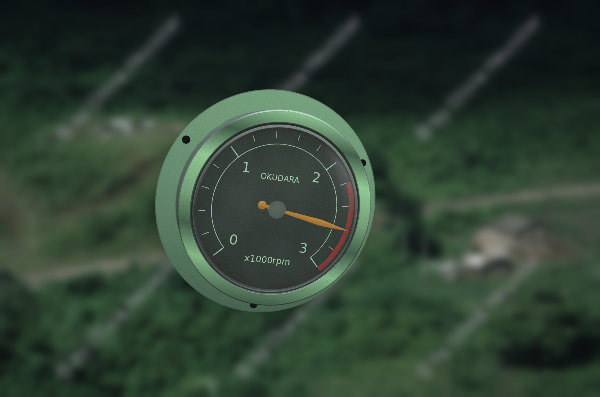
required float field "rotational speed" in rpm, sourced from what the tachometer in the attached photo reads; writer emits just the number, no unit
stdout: 2600
